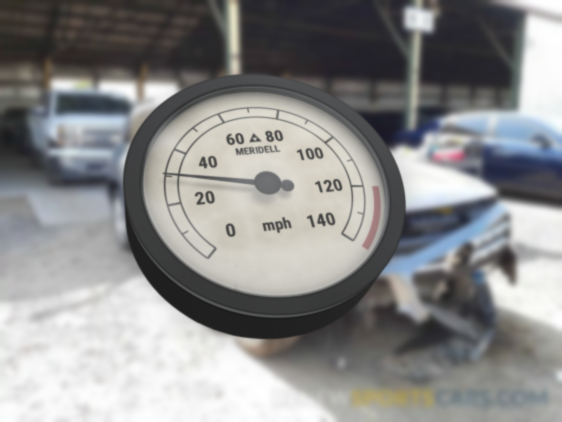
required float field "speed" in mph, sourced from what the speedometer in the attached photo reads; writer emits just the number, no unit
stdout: 30
